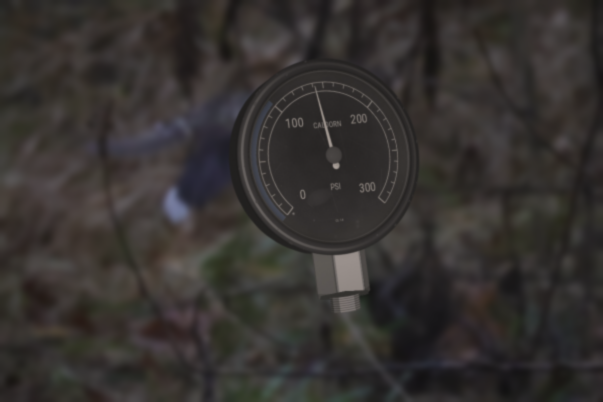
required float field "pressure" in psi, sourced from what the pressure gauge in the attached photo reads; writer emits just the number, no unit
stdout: 140
